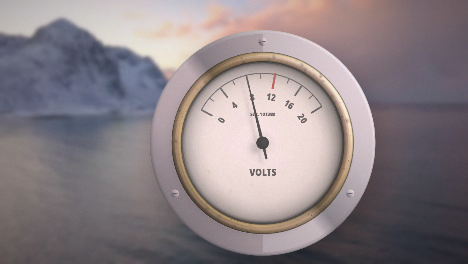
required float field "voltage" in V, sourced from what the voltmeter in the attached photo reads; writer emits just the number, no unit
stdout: 8
